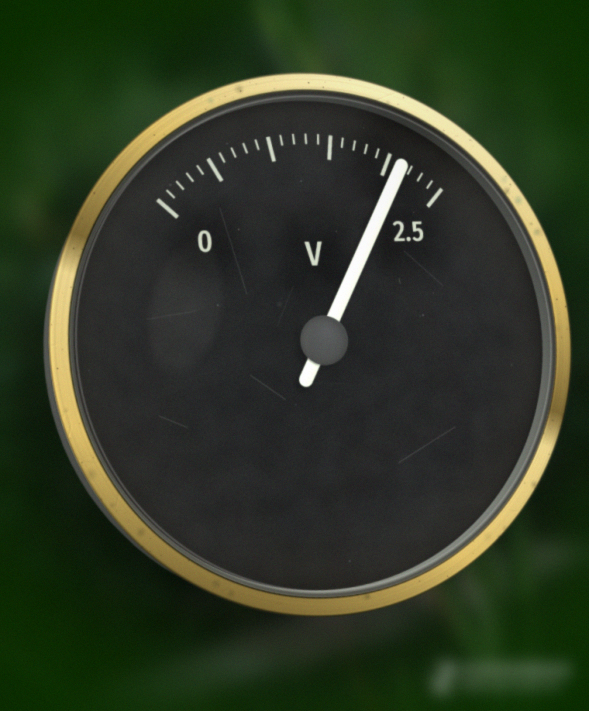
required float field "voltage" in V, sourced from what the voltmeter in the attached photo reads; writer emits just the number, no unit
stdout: 2.1
